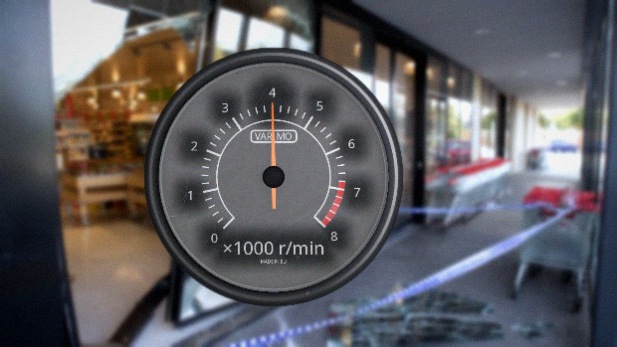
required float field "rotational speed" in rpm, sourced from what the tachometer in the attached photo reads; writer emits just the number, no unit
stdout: 4000
